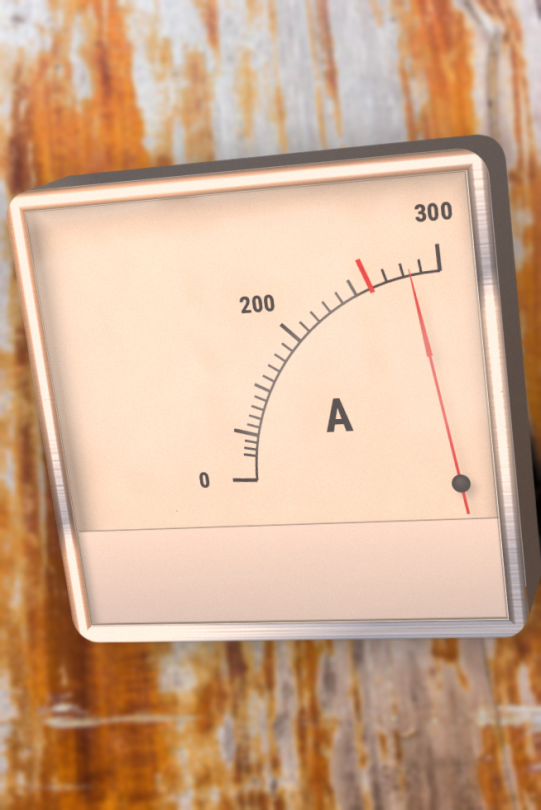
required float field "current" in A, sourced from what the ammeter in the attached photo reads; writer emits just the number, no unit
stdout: 285
